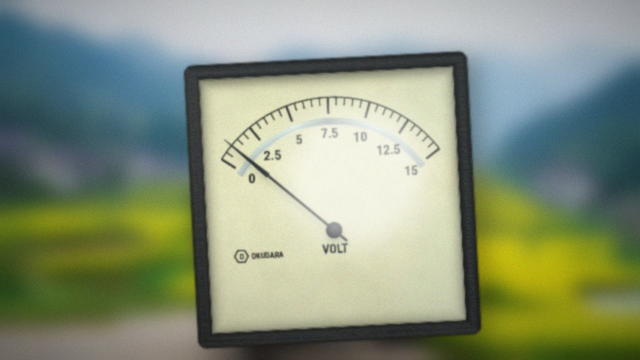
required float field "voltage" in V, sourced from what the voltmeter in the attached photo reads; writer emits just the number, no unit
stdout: 1
